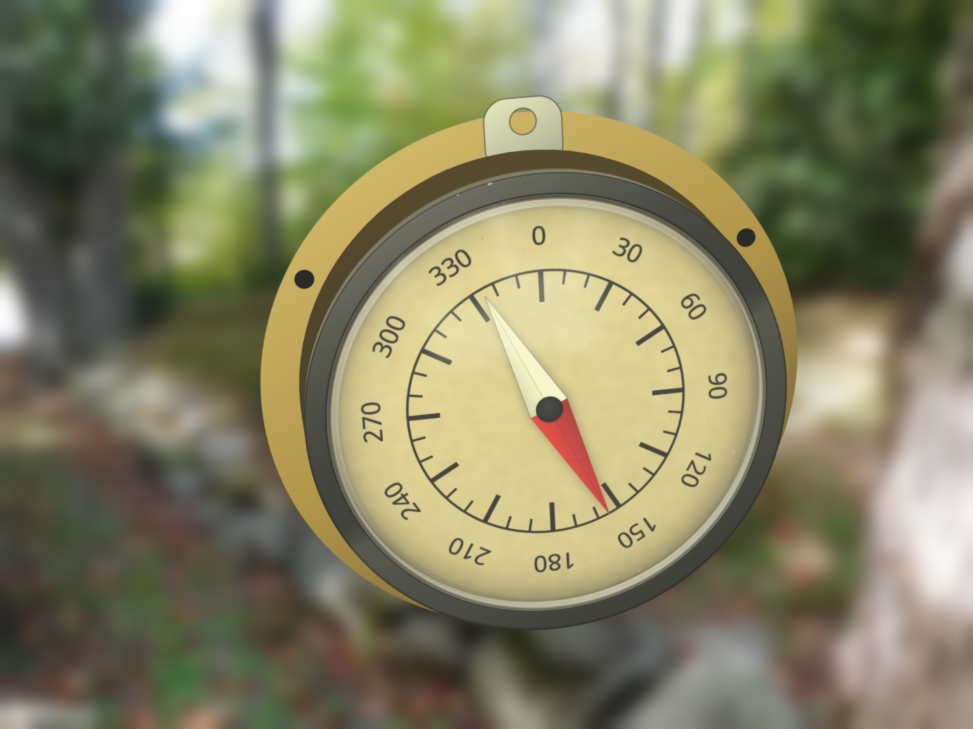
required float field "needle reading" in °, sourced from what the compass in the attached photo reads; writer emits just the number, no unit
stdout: 155
